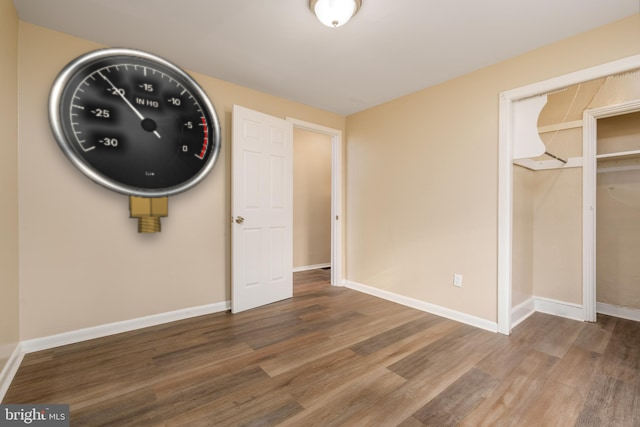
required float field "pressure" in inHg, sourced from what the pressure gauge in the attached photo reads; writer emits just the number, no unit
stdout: -20
